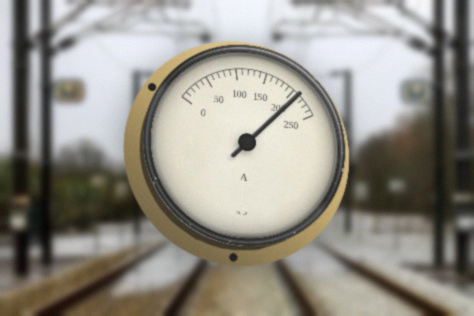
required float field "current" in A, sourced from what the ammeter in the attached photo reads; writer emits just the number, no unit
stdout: 210
